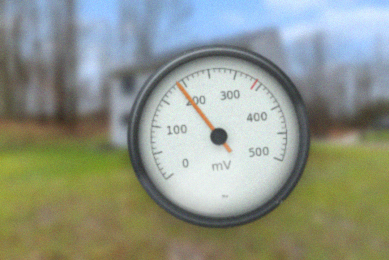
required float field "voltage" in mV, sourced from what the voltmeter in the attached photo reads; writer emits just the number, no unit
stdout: 190
